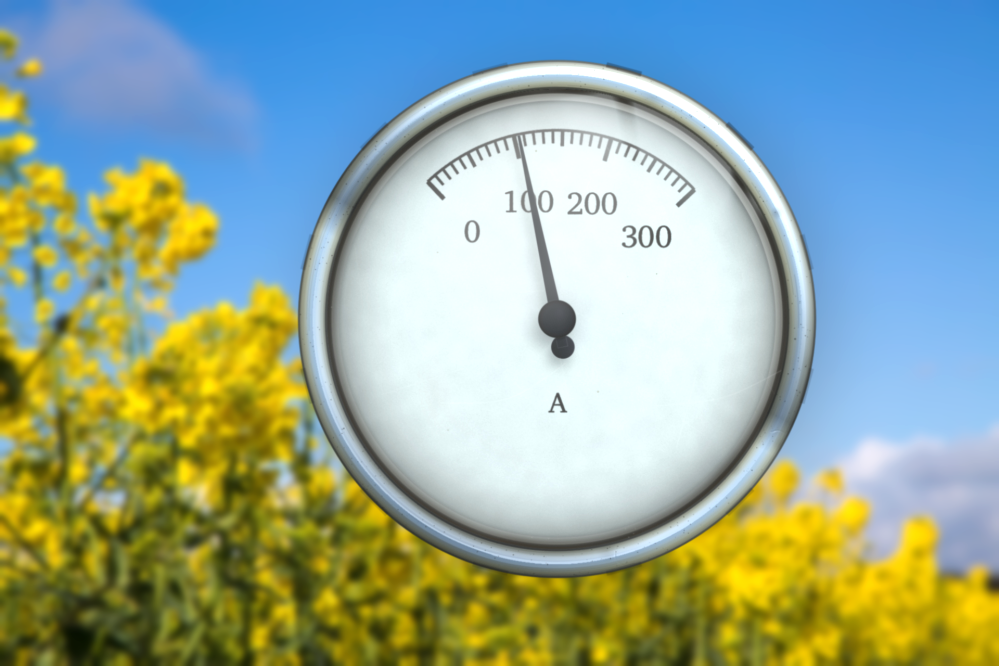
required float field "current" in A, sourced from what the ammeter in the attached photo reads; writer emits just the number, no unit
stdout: 105
